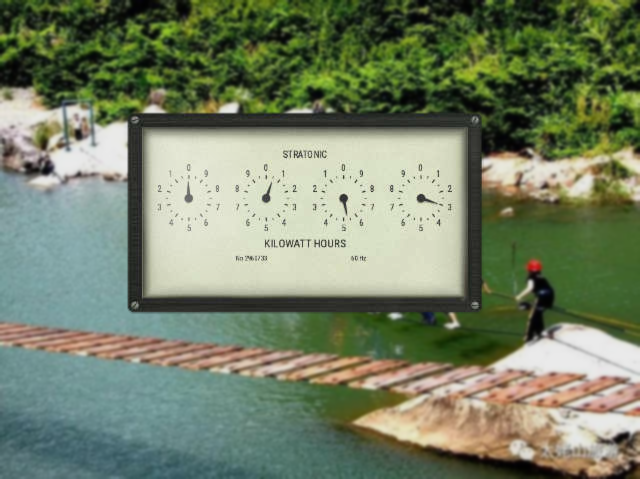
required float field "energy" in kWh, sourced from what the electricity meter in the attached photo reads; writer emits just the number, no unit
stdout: 53
